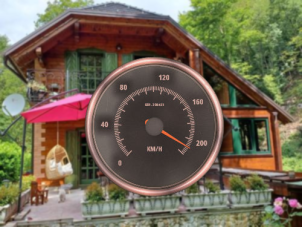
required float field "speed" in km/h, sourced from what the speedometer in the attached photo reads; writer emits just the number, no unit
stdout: 210
